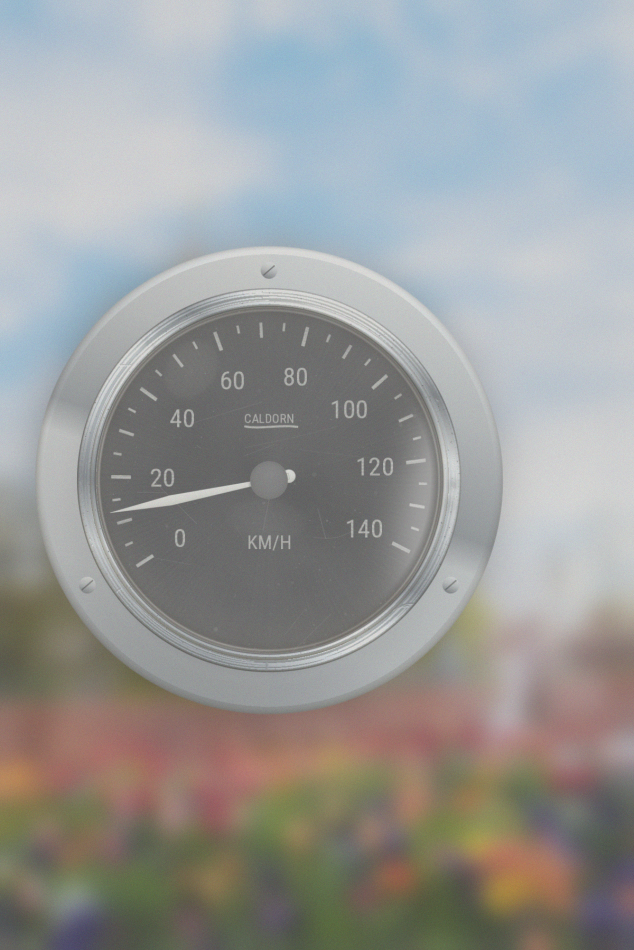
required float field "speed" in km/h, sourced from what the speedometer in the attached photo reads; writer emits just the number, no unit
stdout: 12.5
